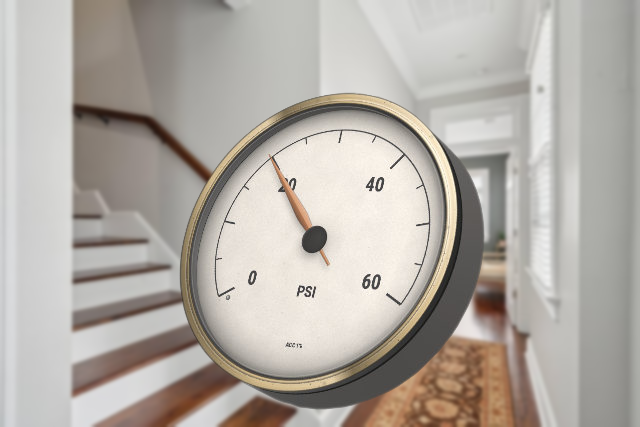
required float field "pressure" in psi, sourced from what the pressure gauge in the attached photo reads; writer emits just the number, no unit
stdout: 20
